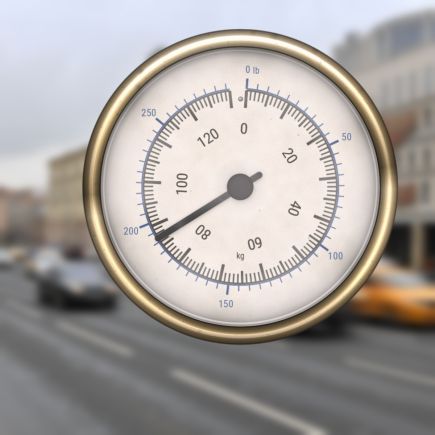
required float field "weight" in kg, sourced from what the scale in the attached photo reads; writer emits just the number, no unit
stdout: 87
